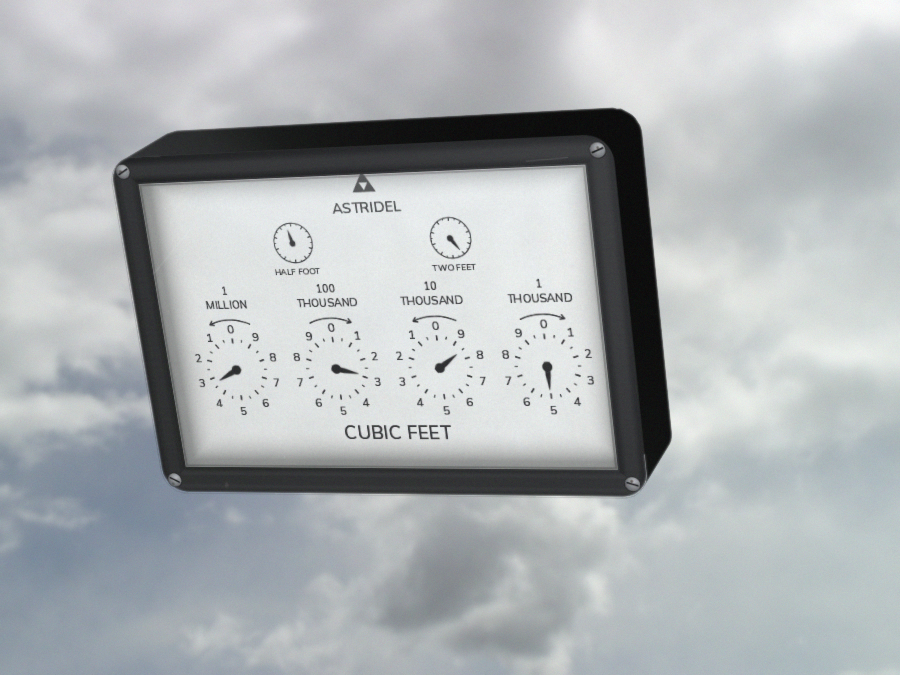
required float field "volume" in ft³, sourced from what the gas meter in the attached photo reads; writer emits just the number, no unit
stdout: 328500
